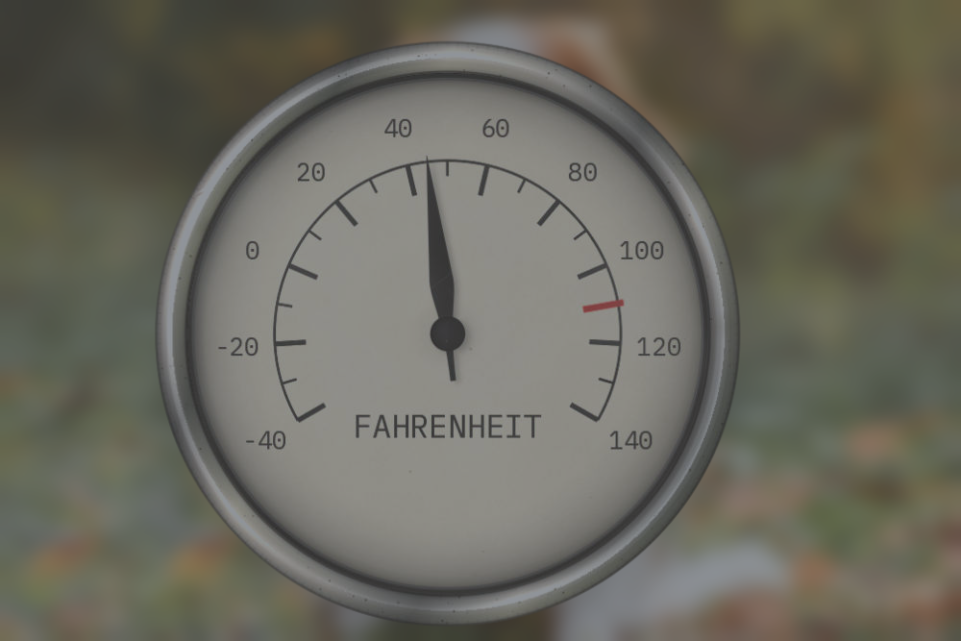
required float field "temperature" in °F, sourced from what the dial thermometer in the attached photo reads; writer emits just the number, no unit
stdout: 45
